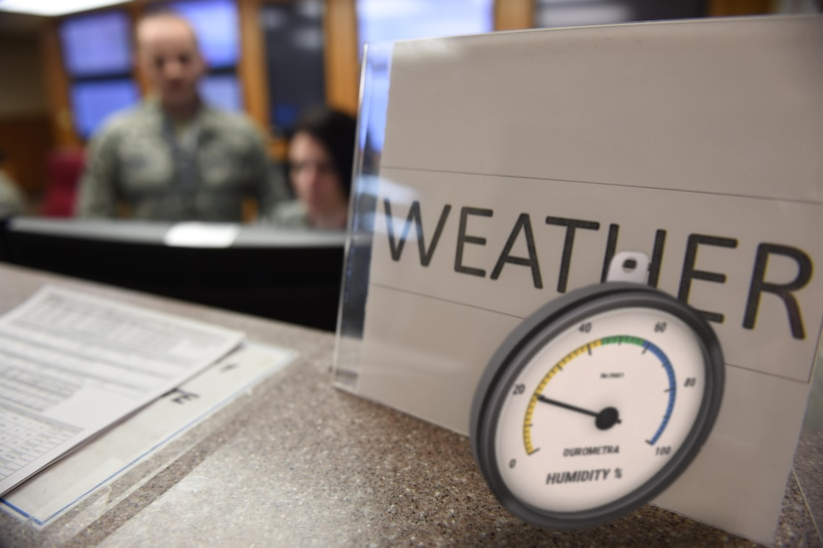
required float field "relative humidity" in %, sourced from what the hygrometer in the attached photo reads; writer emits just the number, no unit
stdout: 20
